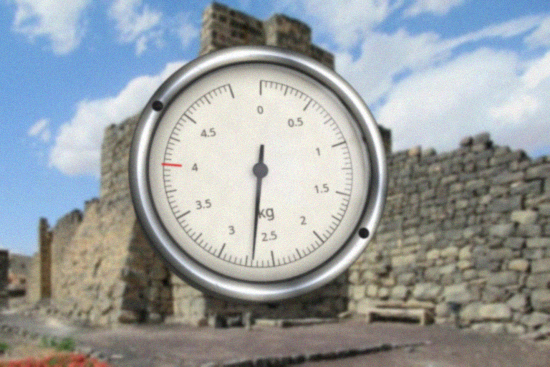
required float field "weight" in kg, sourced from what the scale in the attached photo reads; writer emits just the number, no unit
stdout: 2.7
